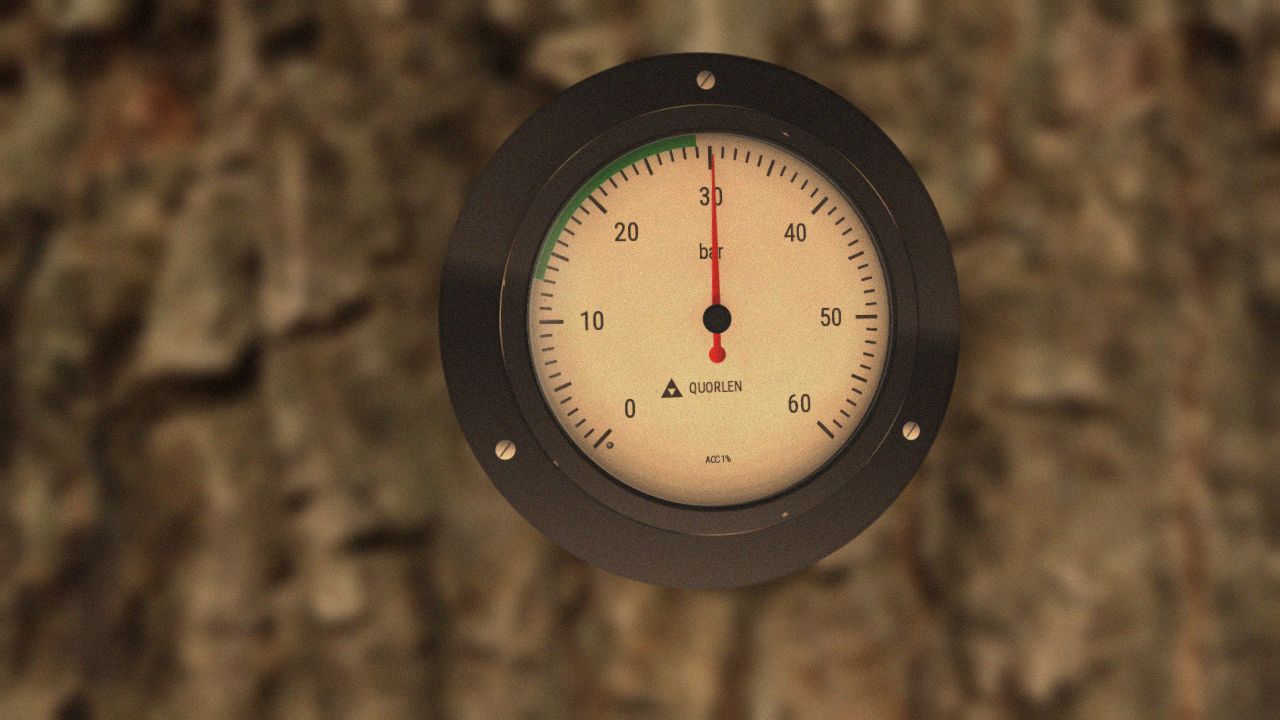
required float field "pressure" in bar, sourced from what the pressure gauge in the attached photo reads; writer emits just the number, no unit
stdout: 30
